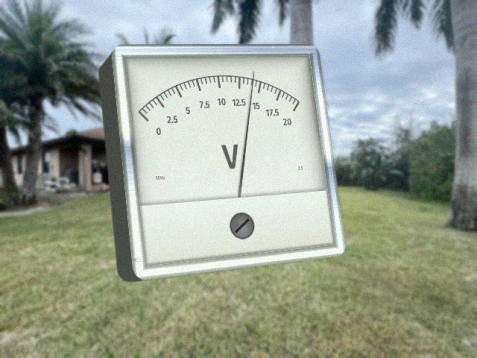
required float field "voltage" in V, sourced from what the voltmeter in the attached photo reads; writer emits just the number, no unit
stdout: 14
